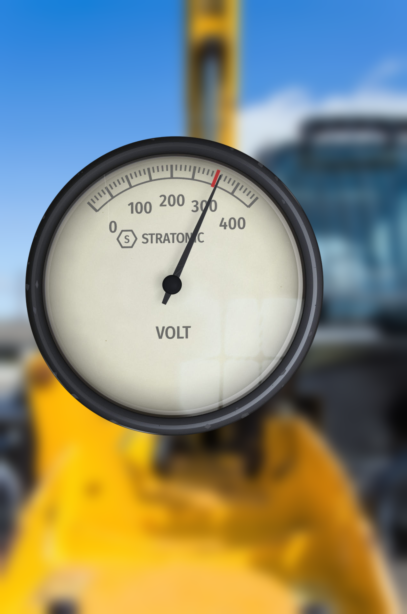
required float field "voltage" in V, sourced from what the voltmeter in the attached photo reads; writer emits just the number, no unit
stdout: 310
